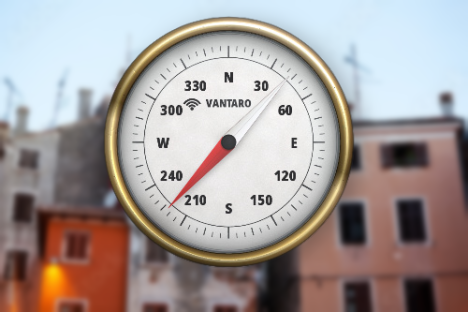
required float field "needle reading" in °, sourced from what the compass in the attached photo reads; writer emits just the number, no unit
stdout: 222.5
